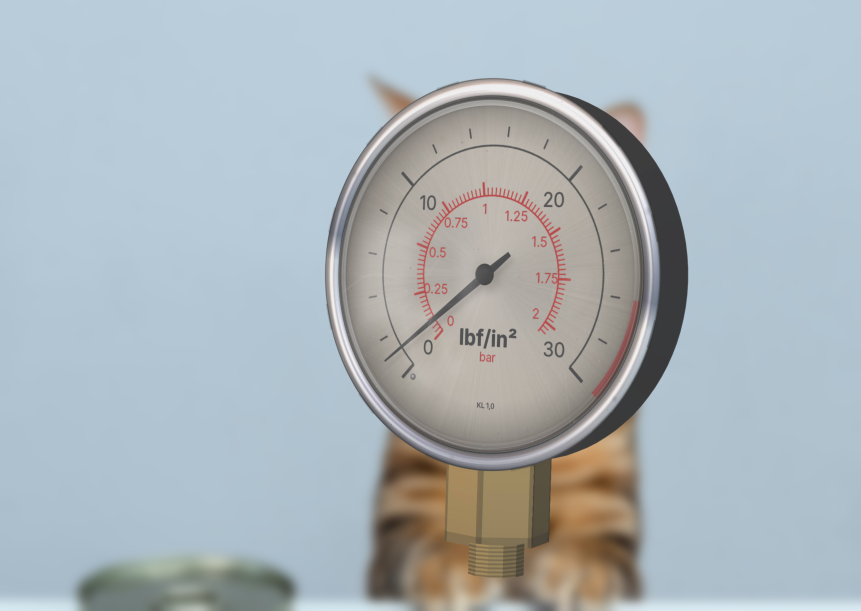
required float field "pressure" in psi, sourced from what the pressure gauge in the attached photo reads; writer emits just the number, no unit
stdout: 1
